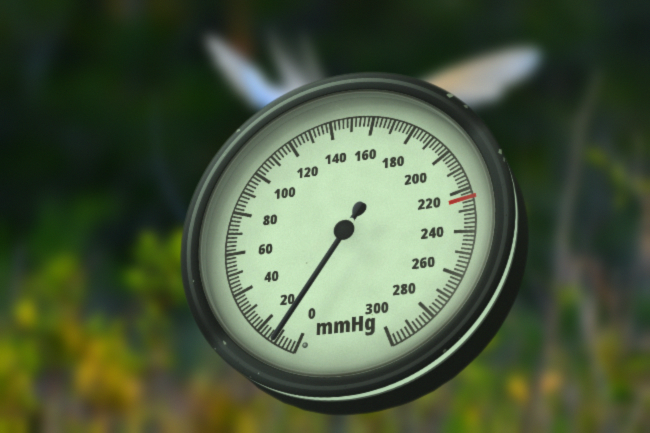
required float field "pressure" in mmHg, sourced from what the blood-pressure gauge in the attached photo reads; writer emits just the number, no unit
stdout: 10
